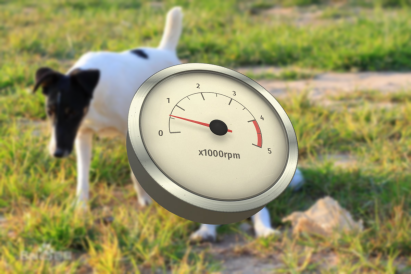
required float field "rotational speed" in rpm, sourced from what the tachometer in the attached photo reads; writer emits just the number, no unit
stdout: 500
